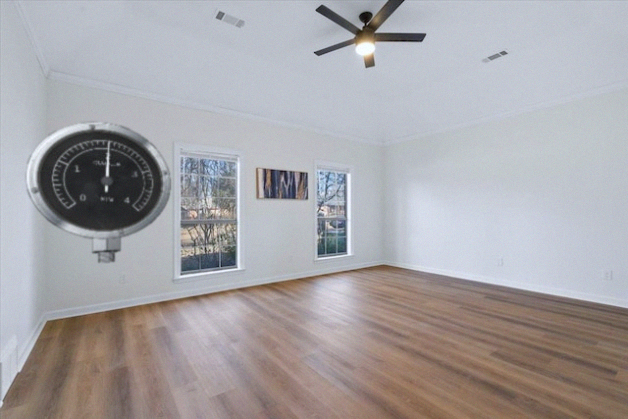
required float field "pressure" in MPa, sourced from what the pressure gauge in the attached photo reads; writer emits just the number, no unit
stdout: 2
